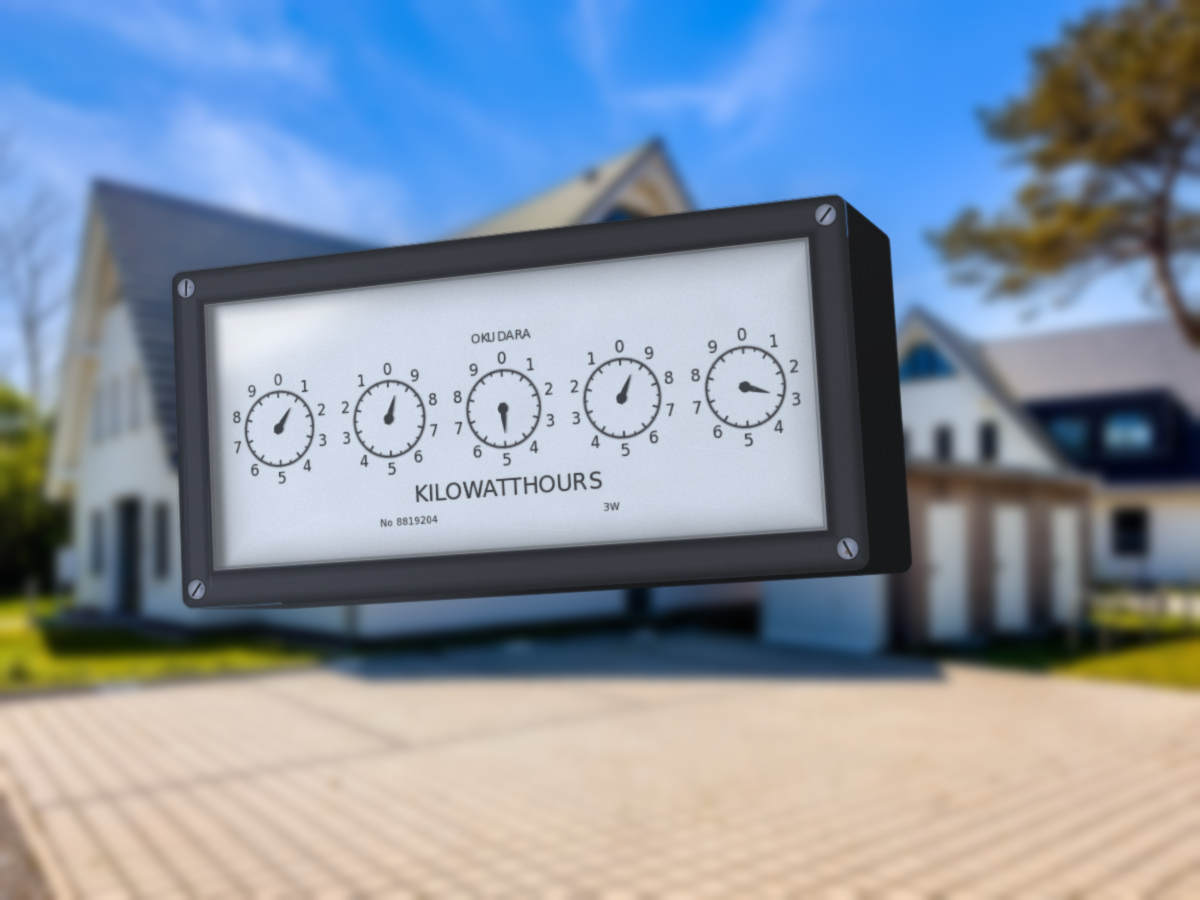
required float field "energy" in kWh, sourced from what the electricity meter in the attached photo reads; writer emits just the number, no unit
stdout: 9493
